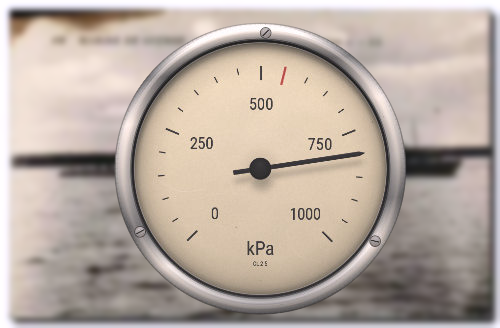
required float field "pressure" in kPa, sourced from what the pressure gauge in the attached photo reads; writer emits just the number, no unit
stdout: 800
